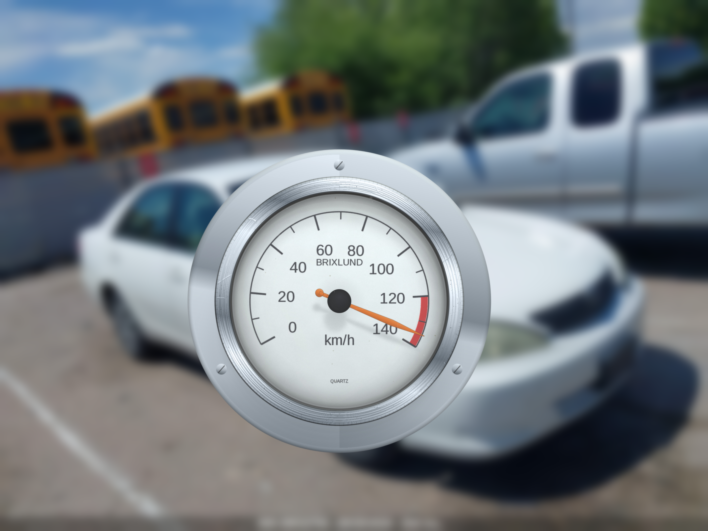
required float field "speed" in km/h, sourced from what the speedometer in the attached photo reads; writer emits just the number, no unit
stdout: 135
